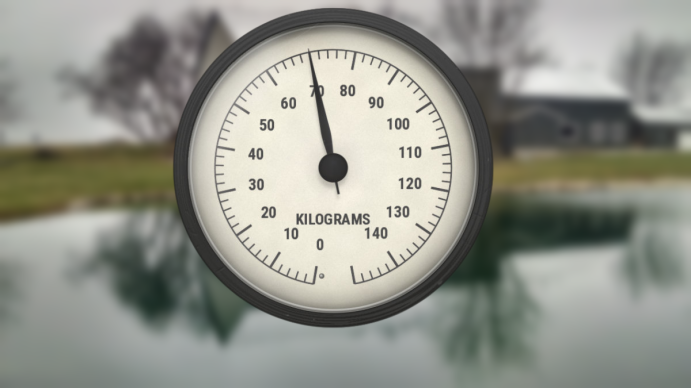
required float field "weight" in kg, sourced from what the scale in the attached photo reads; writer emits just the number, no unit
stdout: 70
